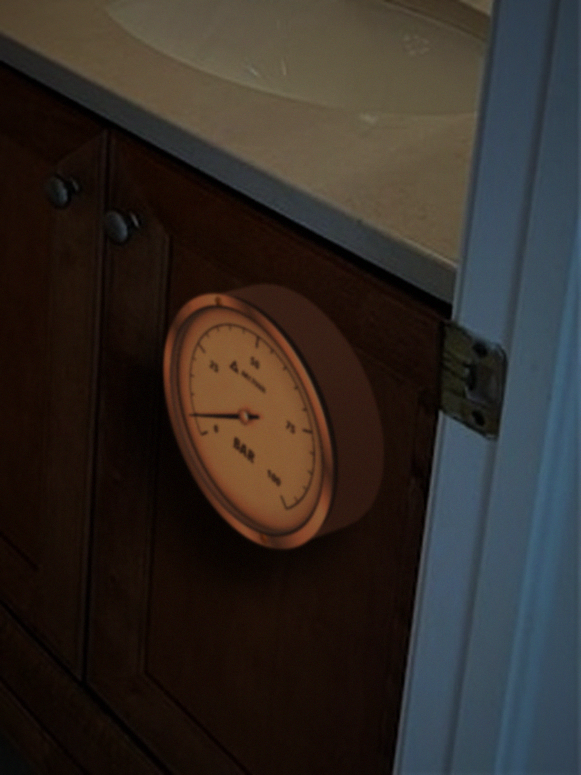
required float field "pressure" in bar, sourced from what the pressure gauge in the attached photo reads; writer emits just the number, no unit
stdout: 5
